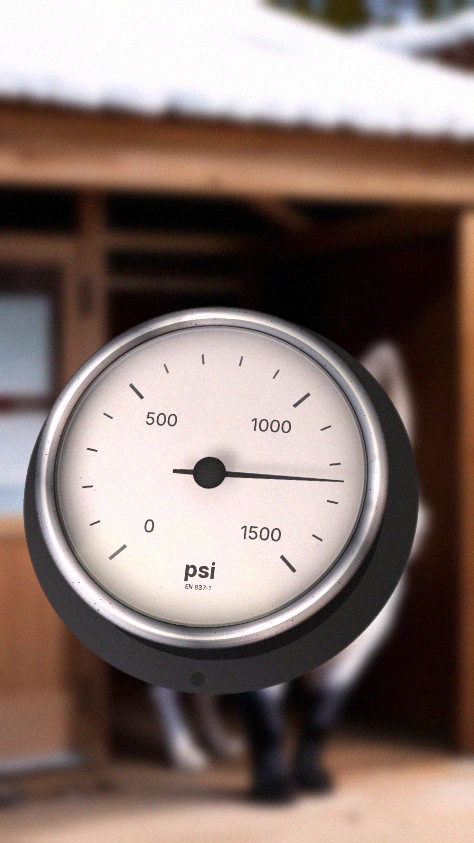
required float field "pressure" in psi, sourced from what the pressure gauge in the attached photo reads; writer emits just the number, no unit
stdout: 1250
